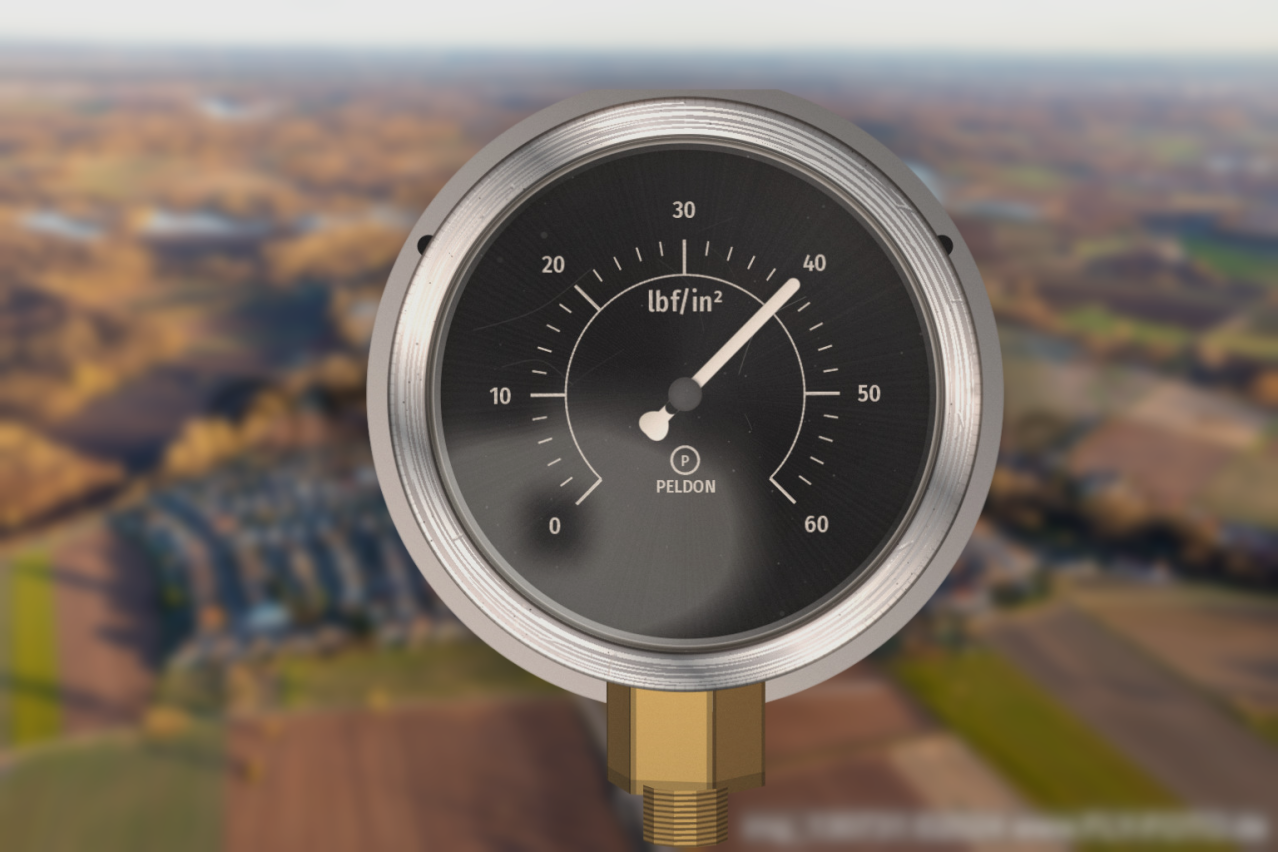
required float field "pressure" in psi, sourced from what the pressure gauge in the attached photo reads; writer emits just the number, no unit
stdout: 40
